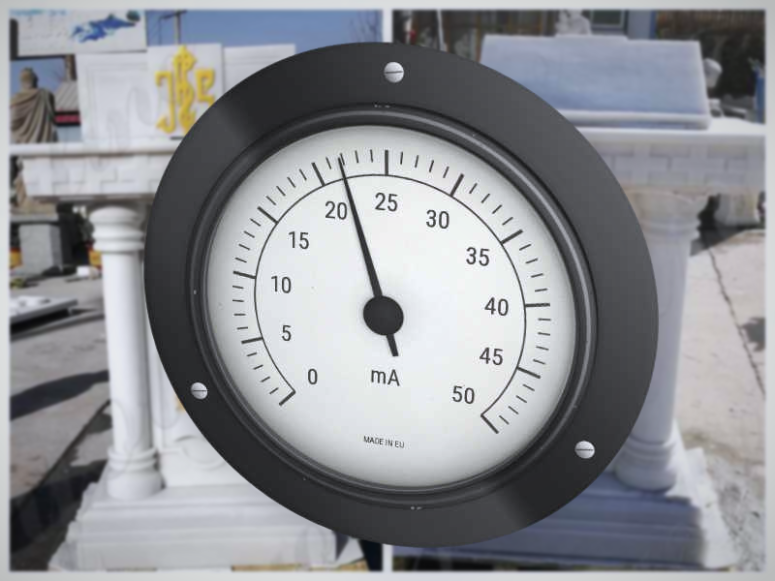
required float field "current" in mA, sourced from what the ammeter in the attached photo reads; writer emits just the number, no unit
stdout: 22
